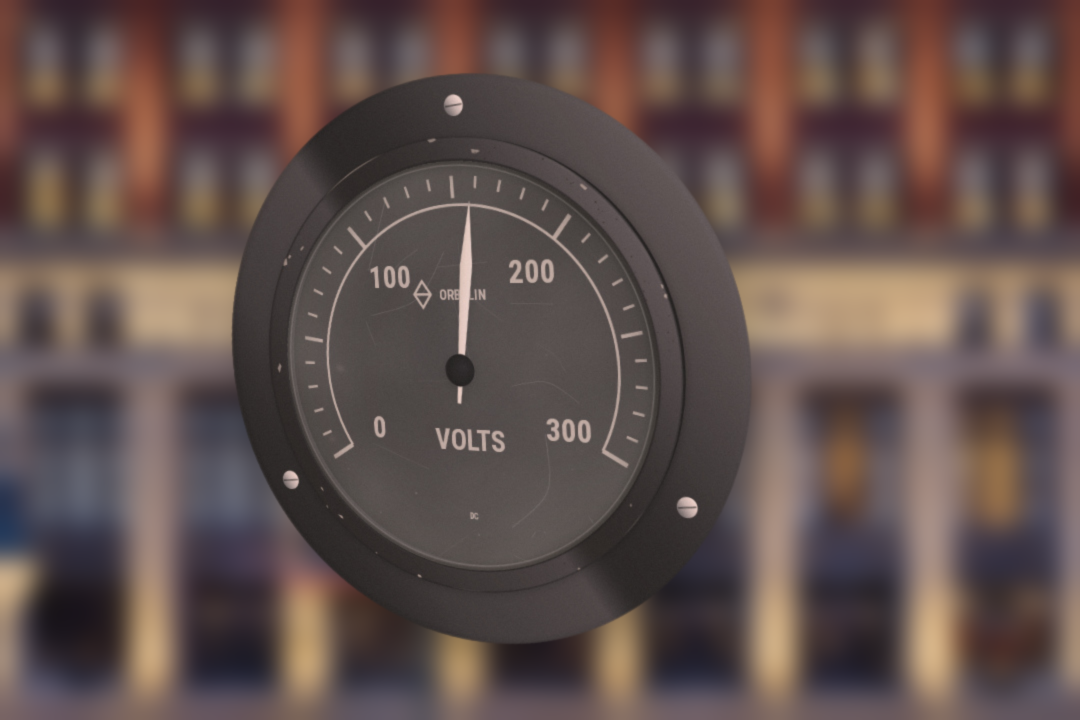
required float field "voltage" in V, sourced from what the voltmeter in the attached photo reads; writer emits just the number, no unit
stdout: 160
